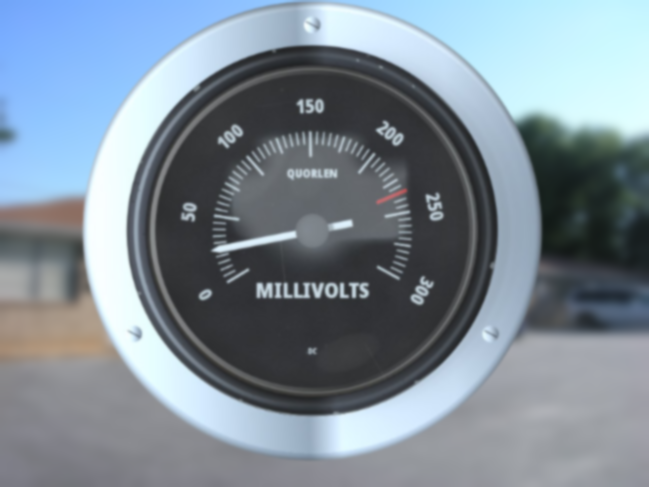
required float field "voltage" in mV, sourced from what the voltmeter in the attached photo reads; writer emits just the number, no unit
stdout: 25
